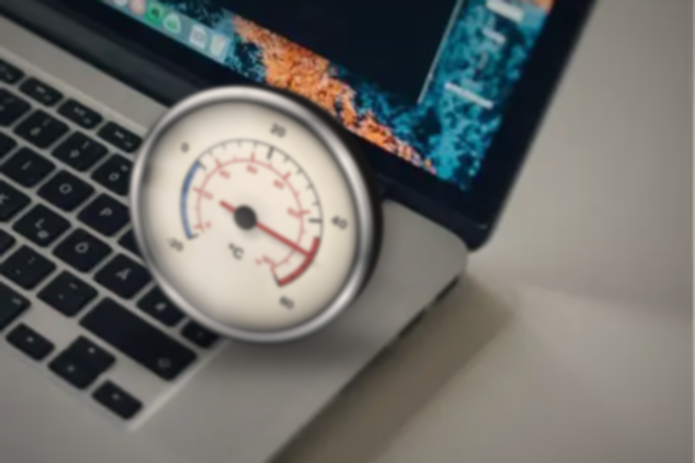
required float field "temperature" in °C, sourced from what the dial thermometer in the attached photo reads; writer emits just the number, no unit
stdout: 48
